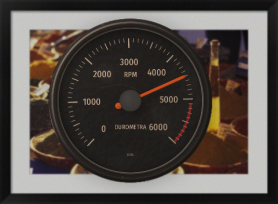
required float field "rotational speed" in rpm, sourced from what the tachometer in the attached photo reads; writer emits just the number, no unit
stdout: 4500
